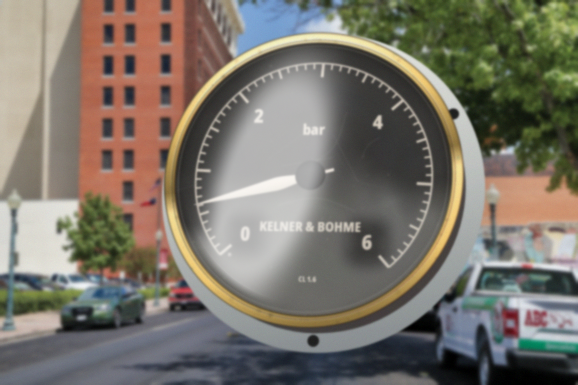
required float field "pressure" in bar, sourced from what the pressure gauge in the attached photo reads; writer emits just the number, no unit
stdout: 0.6
